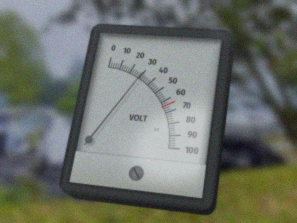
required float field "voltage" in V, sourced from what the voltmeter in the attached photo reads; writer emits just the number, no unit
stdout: 30
